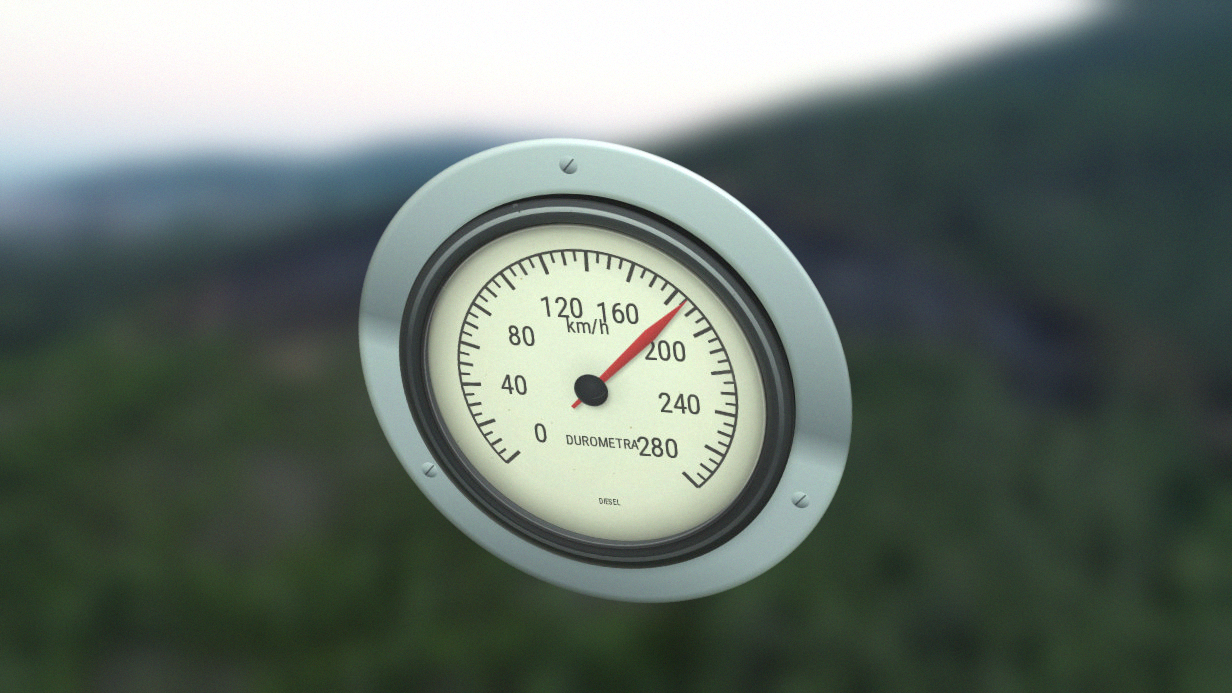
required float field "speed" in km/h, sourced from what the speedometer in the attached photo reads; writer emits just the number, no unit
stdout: 185
